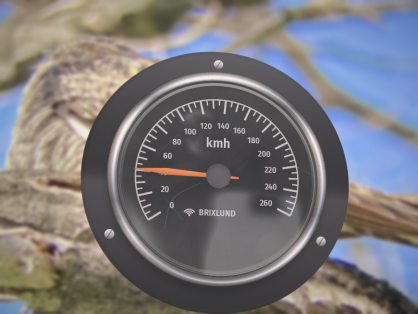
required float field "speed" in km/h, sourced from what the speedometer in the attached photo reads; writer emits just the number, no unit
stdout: 40
